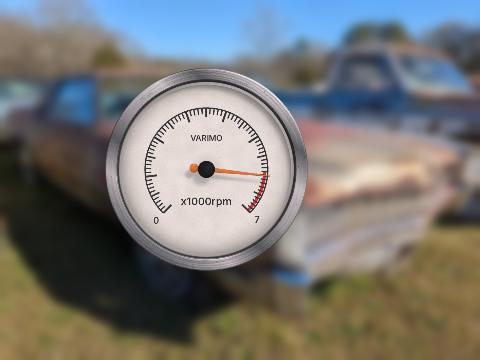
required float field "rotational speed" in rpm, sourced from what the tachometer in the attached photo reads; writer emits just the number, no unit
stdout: 6000
